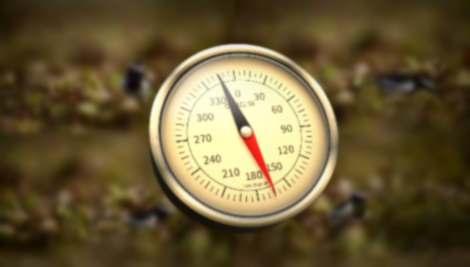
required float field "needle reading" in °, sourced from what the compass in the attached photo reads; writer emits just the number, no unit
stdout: 165
